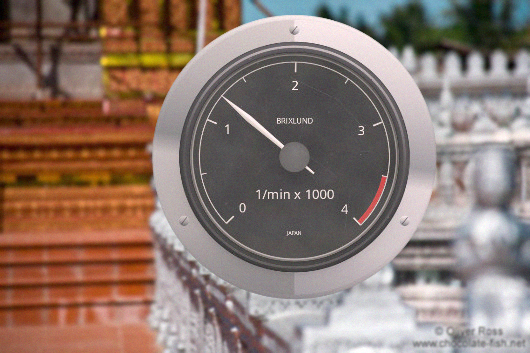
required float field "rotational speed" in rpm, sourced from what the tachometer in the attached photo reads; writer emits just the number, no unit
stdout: 1250
